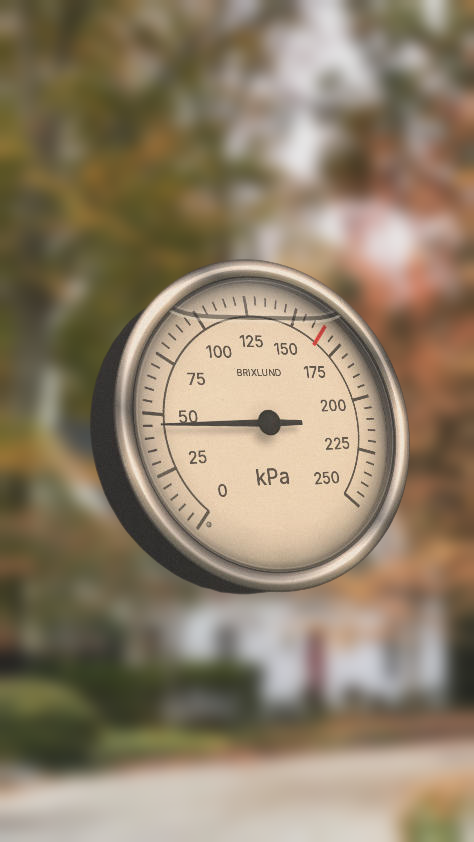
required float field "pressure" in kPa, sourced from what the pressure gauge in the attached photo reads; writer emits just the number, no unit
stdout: 45
